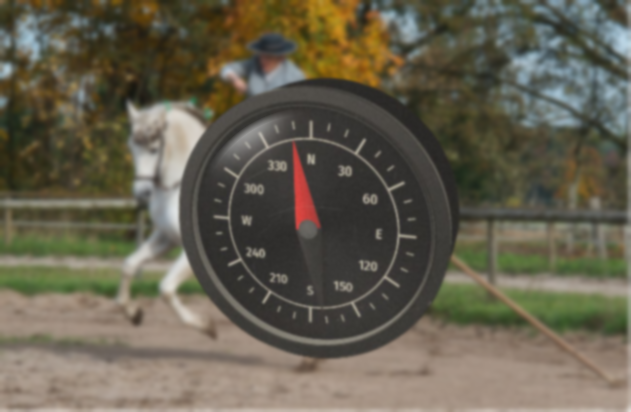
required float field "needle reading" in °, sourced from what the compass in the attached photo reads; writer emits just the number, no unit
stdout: 350
